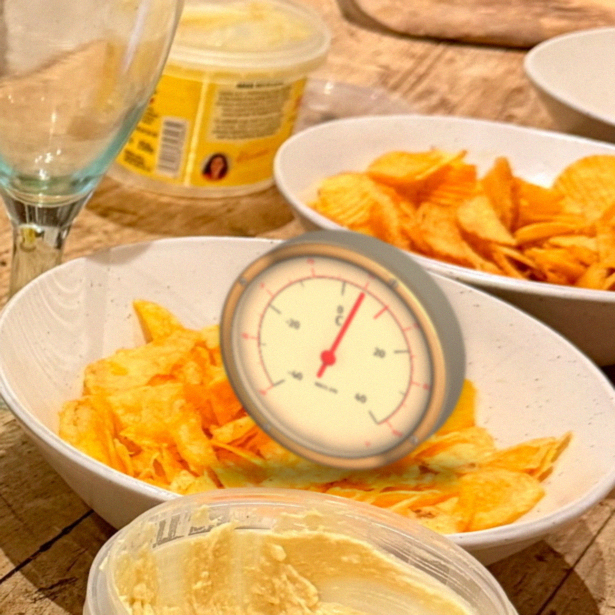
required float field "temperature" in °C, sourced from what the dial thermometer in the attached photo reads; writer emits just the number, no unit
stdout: 5
